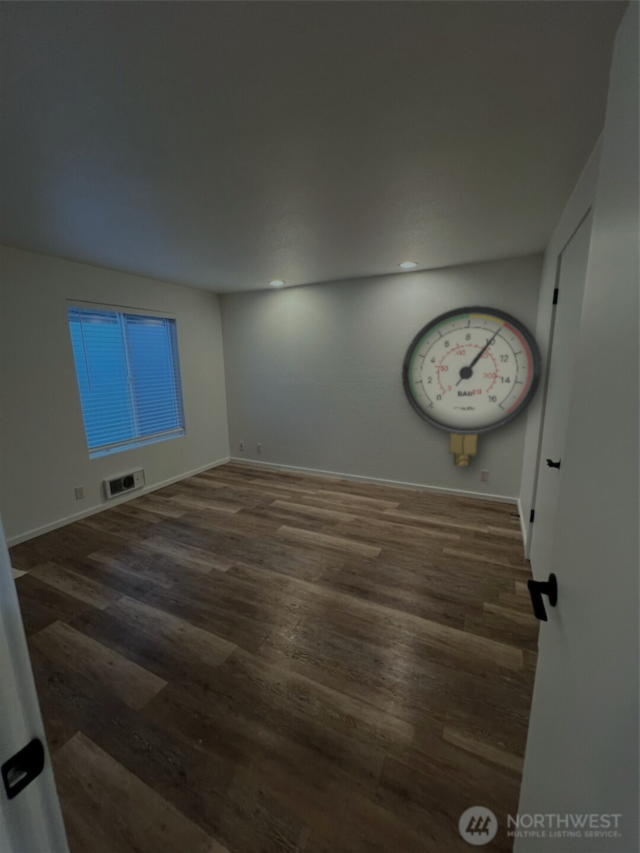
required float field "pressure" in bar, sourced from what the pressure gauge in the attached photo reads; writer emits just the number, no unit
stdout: 10
